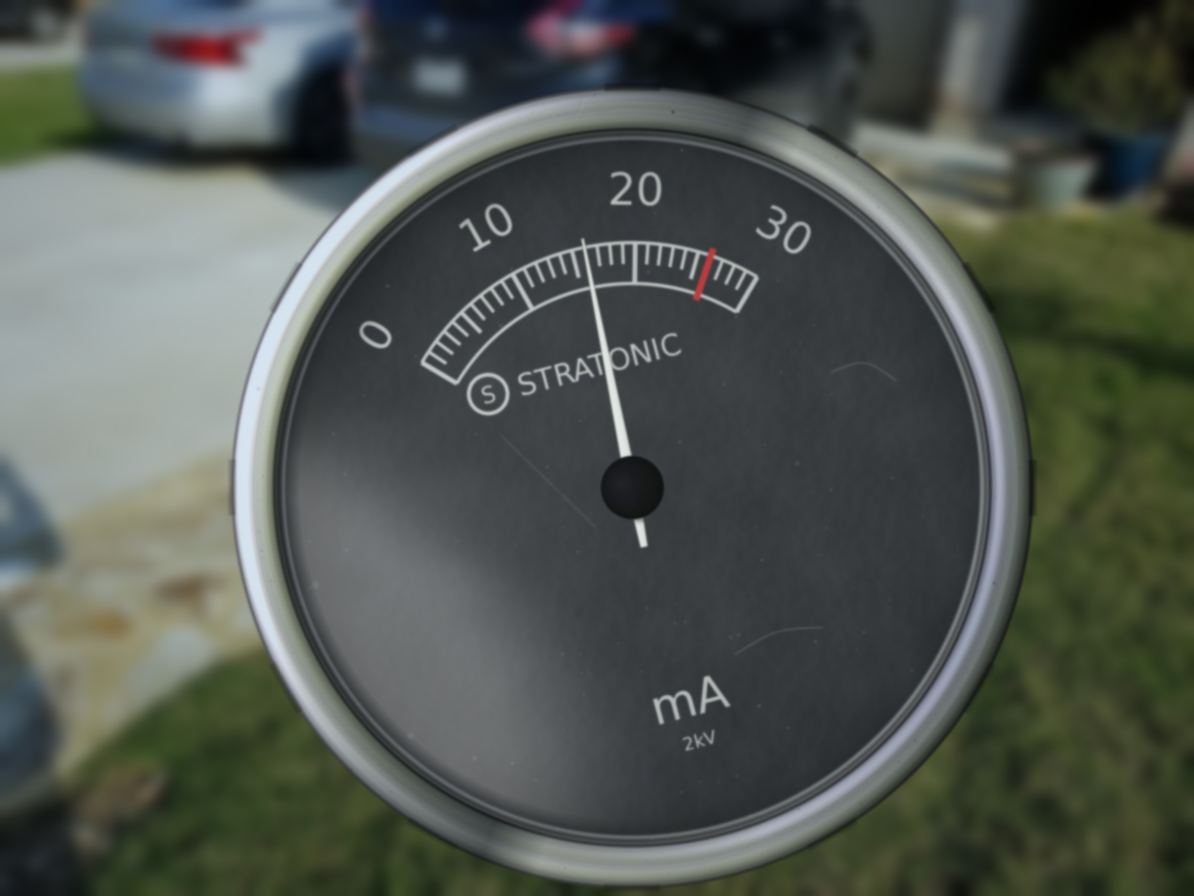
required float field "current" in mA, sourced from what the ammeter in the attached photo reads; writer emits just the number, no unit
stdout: 16
